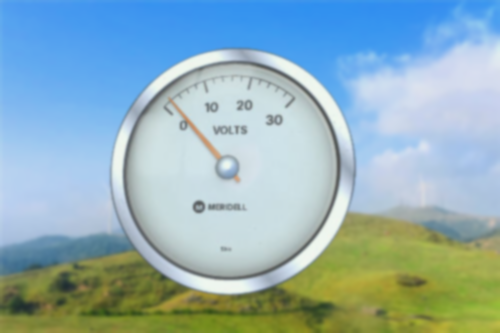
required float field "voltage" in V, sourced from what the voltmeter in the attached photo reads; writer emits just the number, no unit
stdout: 2
